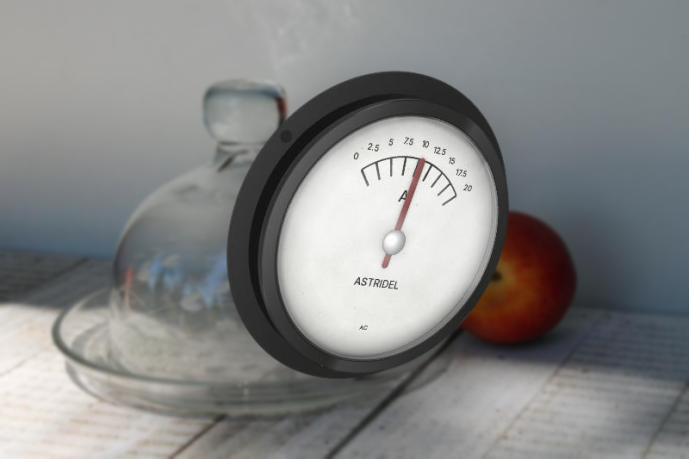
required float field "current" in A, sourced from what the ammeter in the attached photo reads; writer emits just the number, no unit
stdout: 10
